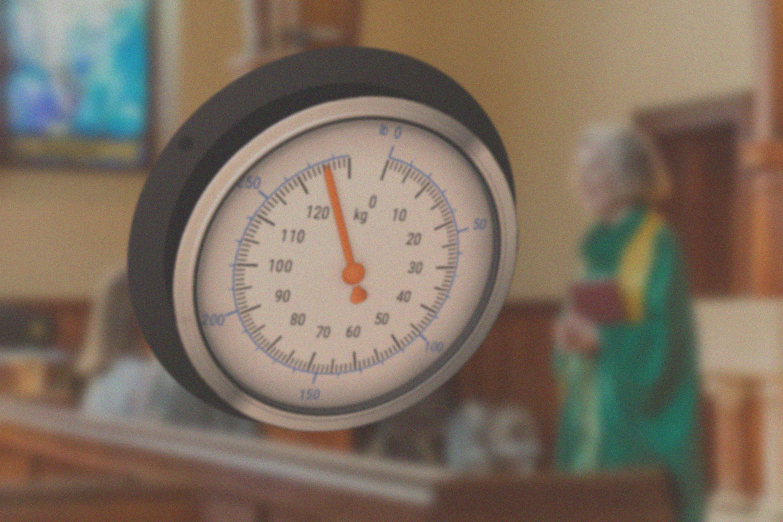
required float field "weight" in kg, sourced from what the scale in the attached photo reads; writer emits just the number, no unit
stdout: 125
